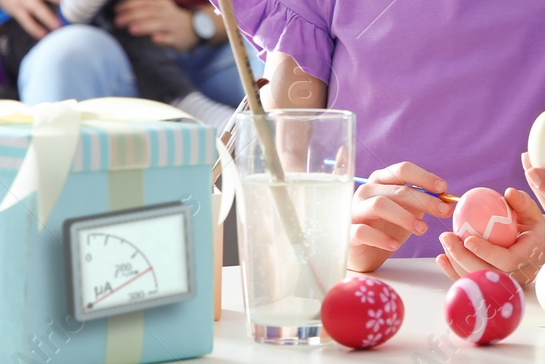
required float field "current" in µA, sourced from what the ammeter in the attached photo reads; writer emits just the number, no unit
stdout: 250
